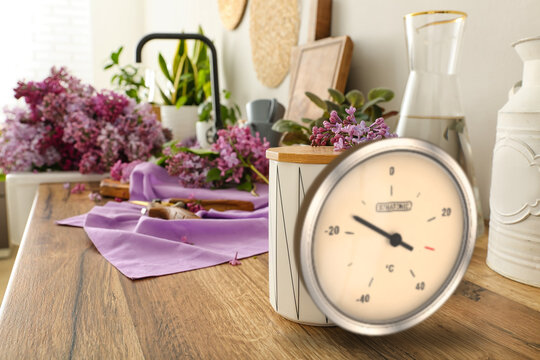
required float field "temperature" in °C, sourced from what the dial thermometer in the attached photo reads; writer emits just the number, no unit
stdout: -15
